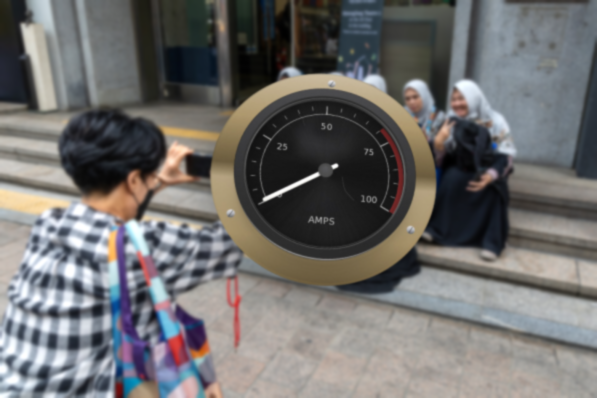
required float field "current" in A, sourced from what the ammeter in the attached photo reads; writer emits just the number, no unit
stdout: 0
